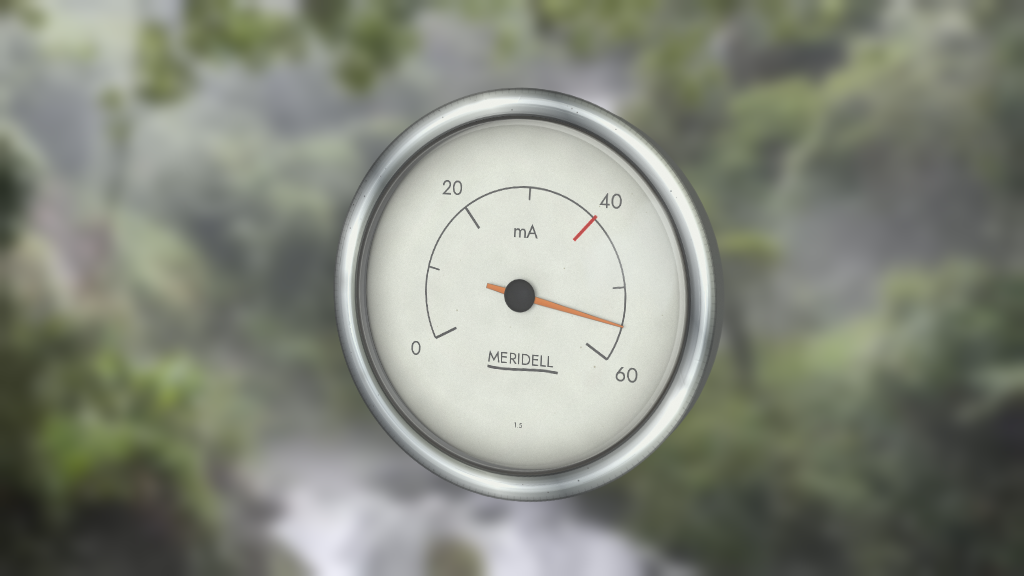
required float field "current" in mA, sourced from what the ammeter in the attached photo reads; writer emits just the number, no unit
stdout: 55
